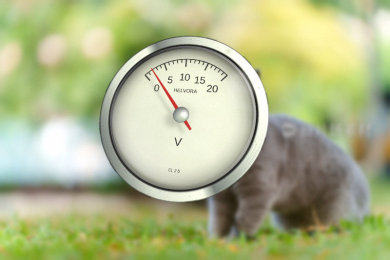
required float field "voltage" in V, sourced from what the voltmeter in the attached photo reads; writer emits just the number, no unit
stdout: 2
